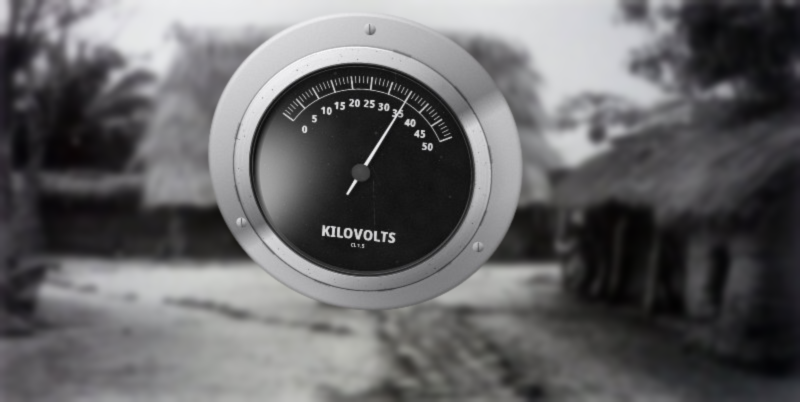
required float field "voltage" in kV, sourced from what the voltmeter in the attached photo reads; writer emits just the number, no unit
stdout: 35
